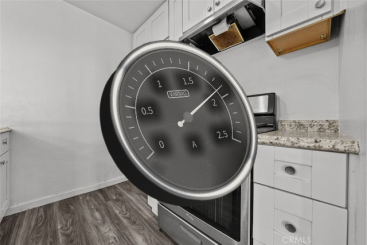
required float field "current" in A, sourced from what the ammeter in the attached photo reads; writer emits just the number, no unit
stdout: 1.9
